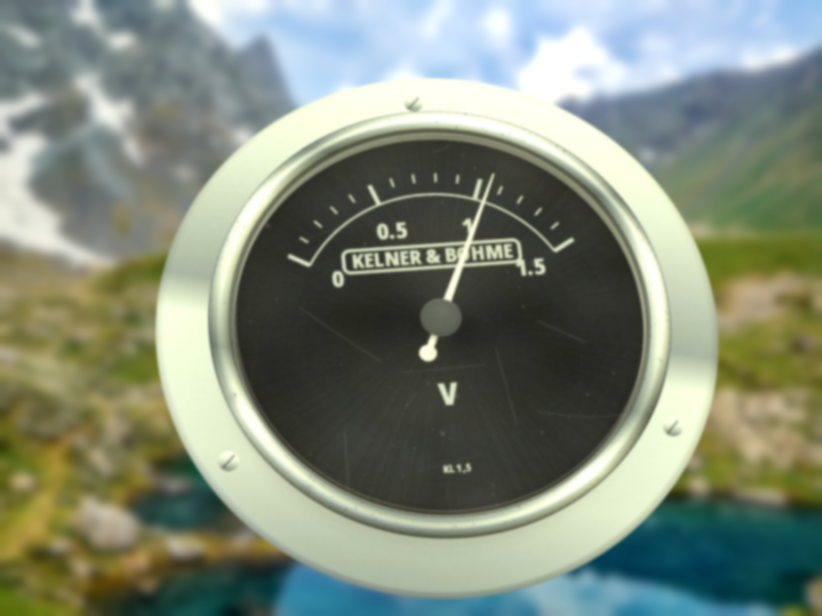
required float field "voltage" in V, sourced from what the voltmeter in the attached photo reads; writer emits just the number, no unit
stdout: 1.05
